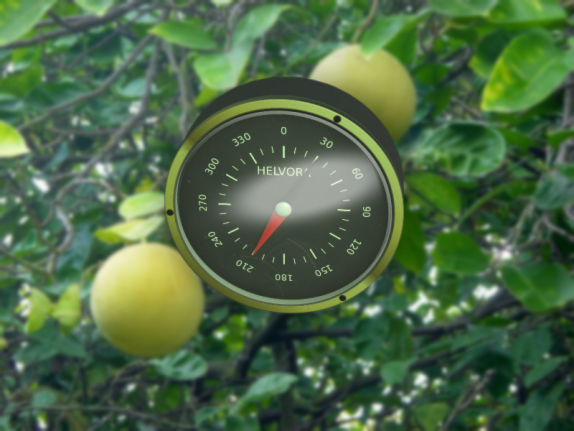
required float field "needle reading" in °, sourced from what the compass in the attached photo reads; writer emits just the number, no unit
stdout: 210
